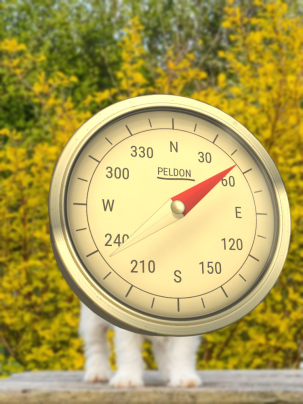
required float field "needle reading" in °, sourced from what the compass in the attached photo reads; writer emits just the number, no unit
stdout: 52.5
